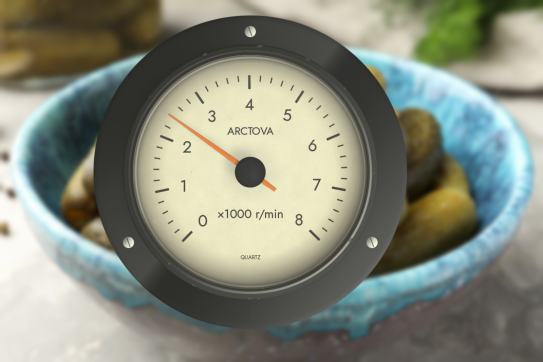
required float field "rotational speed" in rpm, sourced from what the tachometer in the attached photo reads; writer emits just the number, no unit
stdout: 2400
